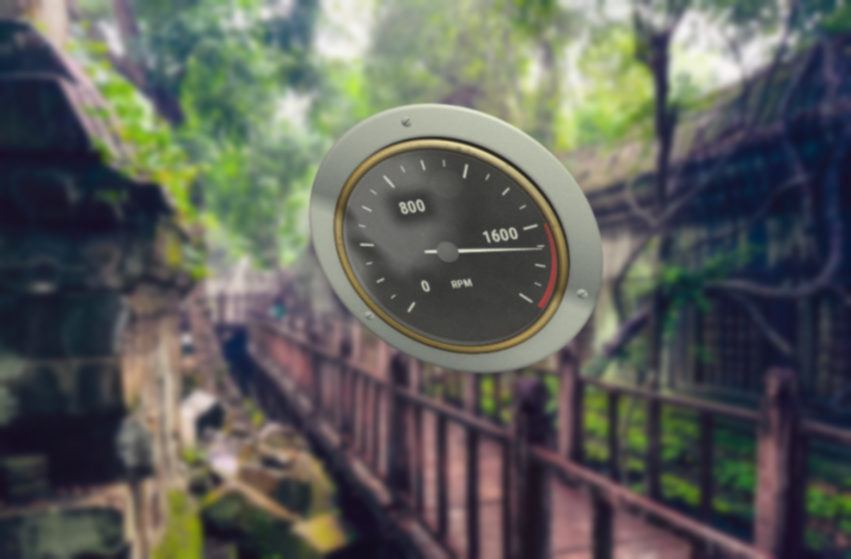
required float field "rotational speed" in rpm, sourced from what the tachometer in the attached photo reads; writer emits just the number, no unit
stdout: 1700
